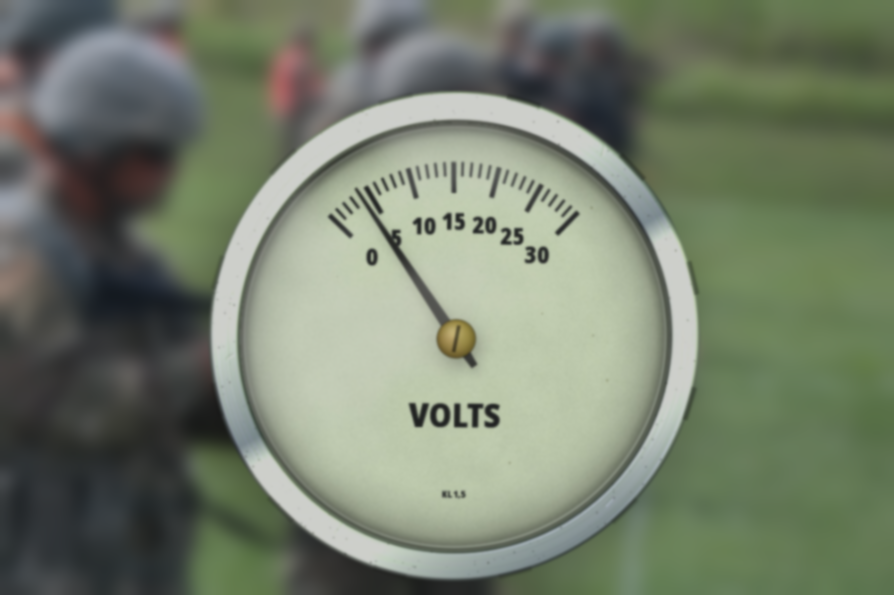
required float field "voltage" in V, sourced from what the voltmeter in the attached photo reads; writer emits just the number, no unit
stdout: 4
